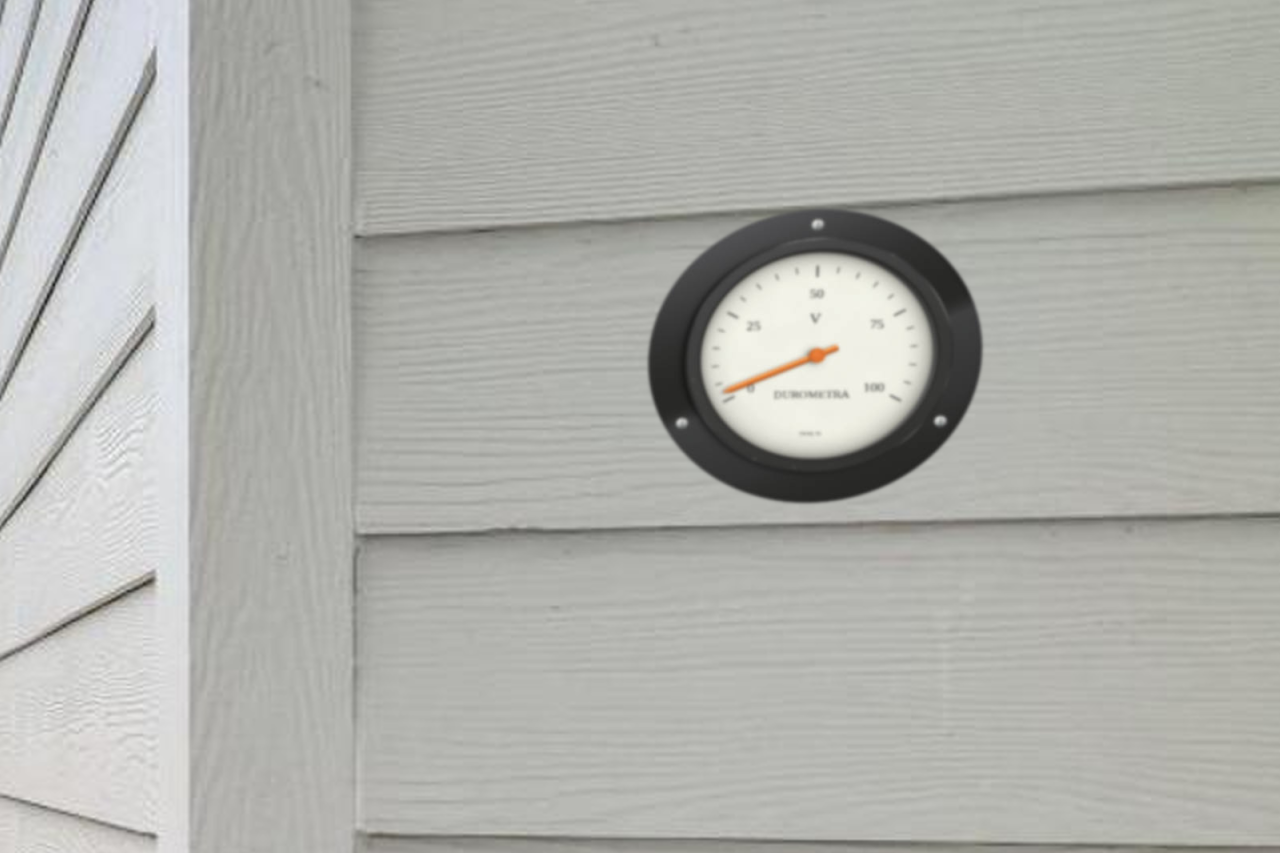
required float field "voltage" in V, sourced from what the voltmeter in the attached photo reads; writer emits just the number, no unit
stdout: 2.5
